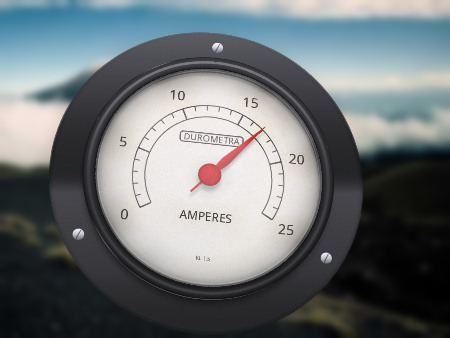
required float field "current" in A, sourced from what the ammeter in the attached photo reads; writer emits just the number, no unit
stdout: 17
